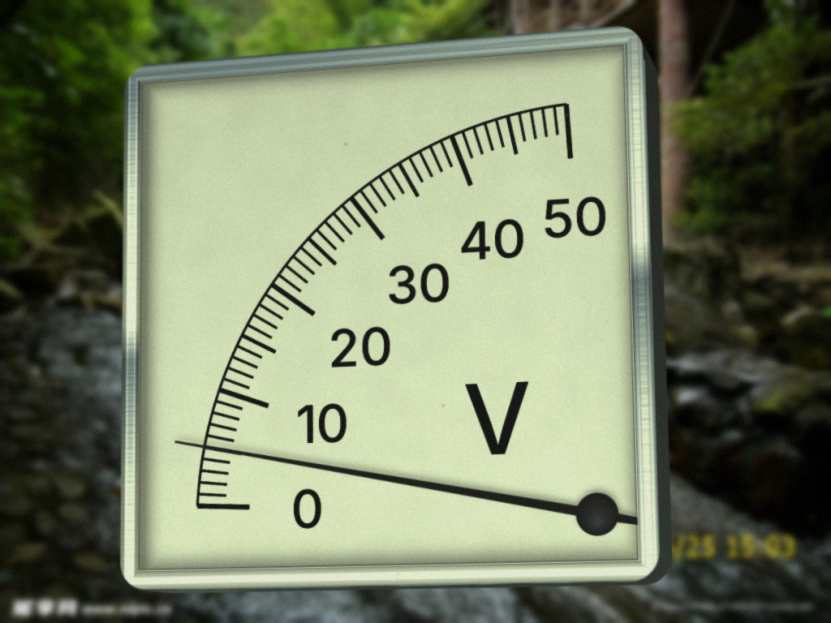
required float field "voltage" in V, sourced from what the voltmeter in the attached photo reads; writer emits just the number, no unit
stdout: 5
